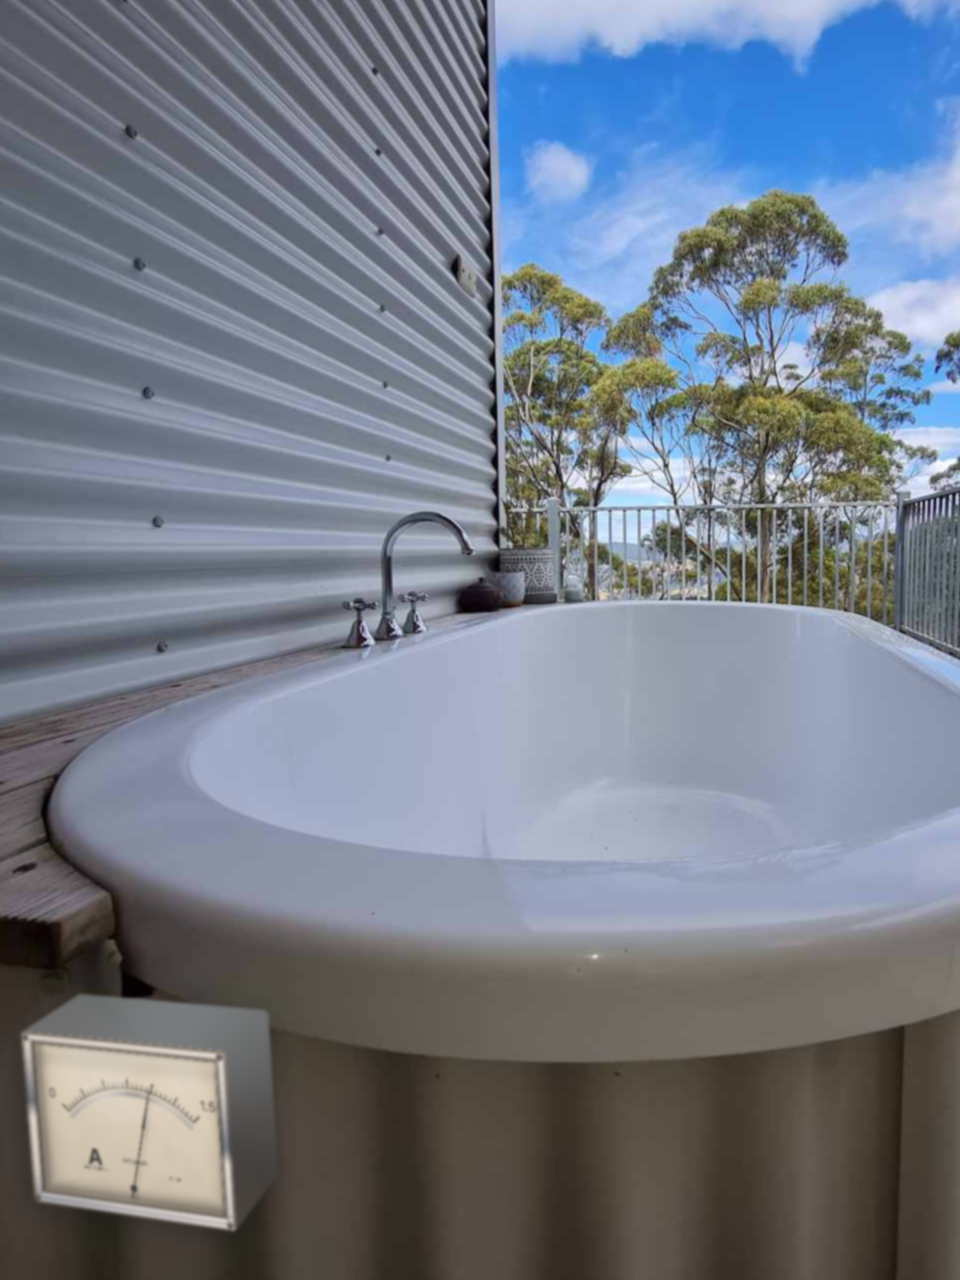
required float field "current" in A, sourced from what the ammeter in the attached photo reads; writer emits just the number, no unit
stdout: 1
